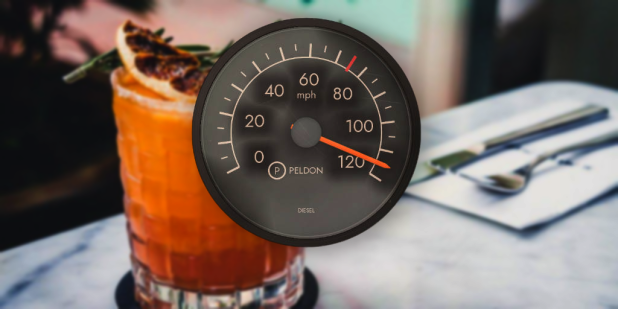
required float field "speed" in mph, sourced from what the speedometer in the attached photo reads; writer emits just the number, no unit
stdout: 115
